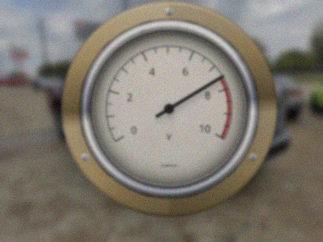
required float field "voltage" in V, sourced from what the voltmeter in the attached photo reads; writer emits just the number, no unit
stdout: 7.5
